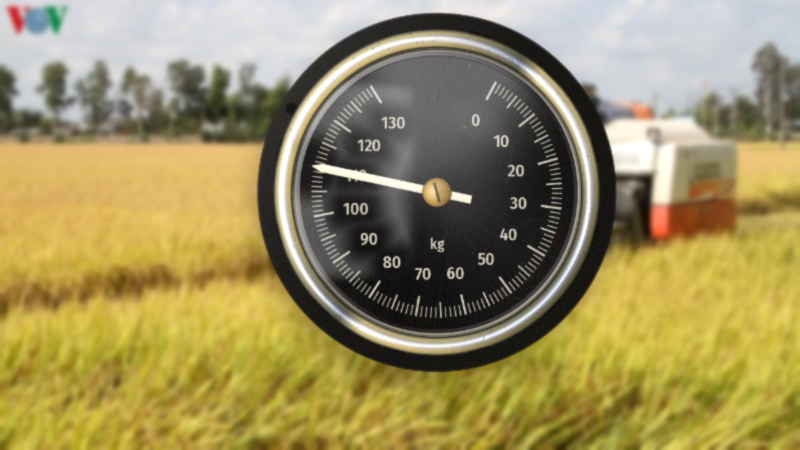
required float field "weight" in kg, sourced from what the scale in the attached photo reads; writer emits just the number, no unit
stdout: 110
